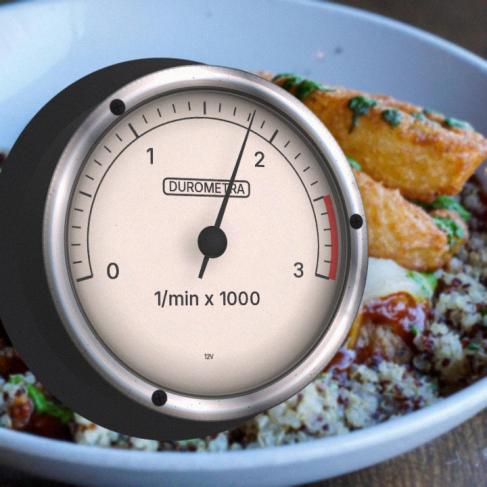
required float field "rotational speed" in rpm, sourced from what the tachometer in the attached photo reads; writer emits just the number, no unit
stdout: 1800
